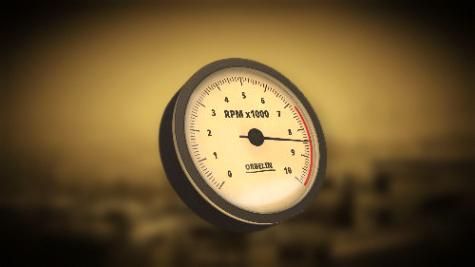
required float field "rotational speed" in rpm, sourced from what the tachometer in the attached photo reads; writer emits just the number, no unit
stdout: 8500
